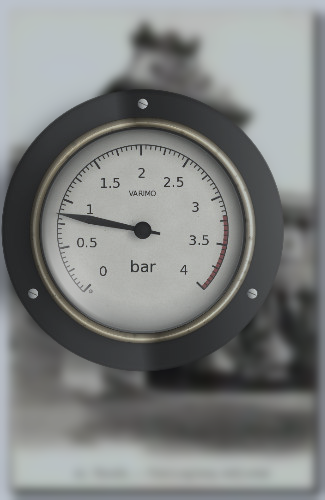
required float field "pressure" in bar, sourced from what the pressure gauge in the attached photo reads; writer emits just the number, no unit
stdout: 0.85
